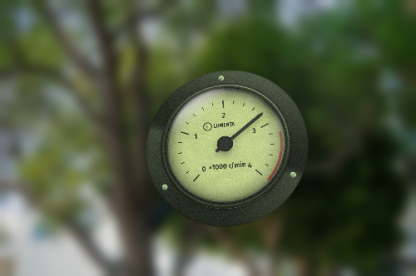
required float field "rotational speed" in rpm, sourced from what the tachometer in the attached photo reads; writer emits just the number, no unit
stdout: 2800
